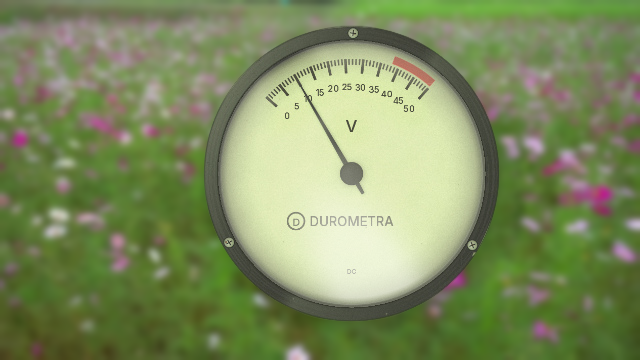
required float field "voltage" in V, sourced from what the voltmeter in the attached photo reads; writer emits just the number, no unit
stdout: 10
